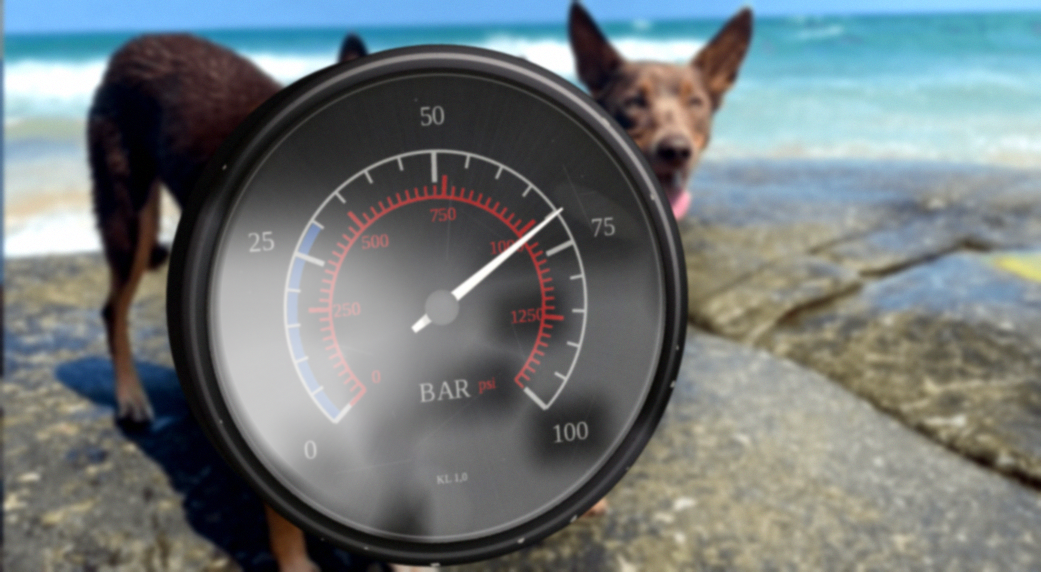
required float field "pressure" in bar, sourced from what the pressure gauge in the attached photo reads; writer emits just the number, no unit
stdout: 70
